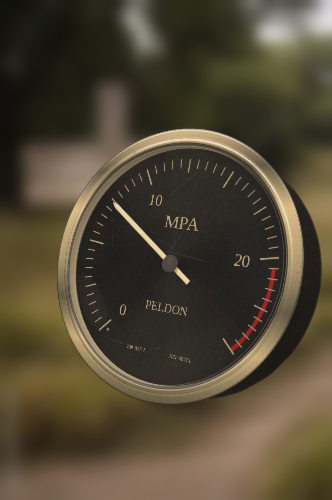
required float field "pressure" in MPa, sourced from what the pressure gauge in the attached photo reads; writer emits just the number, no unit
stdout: 7.5
